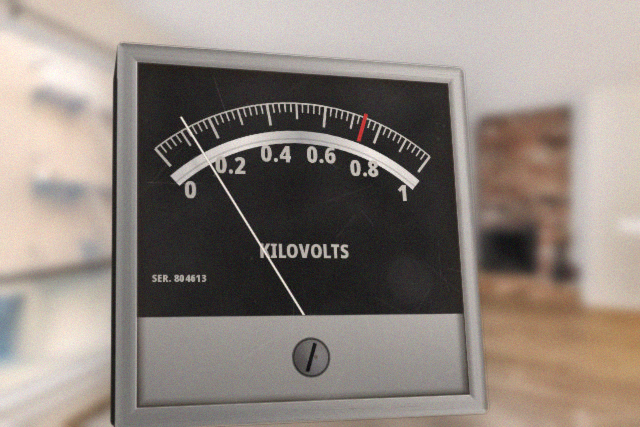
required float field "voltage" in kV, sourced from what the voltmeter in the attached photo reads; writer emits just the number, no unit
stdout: 0.12
